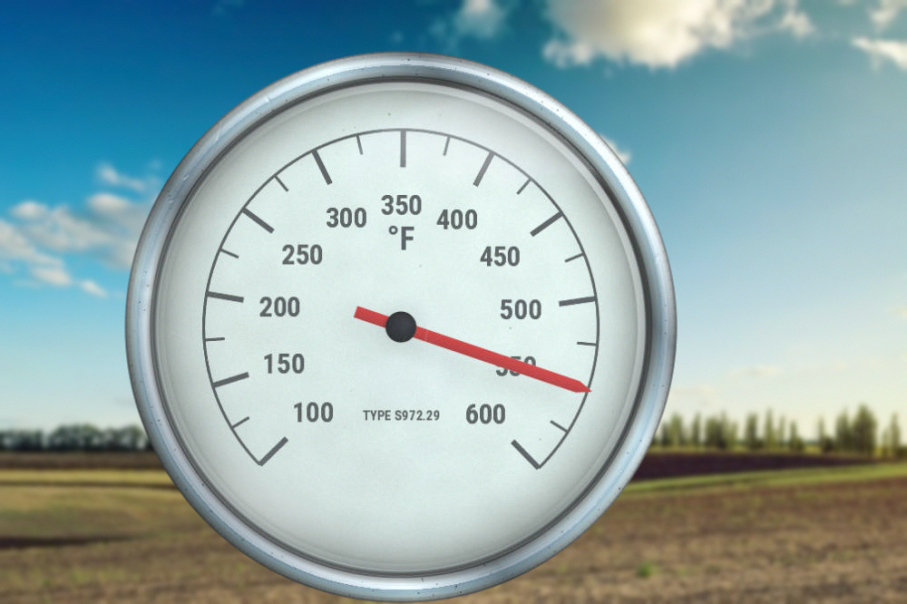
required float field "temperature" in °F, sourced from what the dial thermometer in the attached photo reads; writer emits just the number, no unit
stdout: 550
